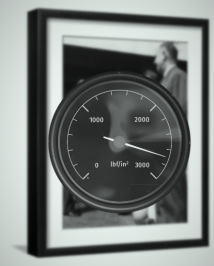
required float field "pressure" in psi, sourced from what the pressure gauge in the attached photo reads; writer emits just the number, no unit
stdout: 2700
